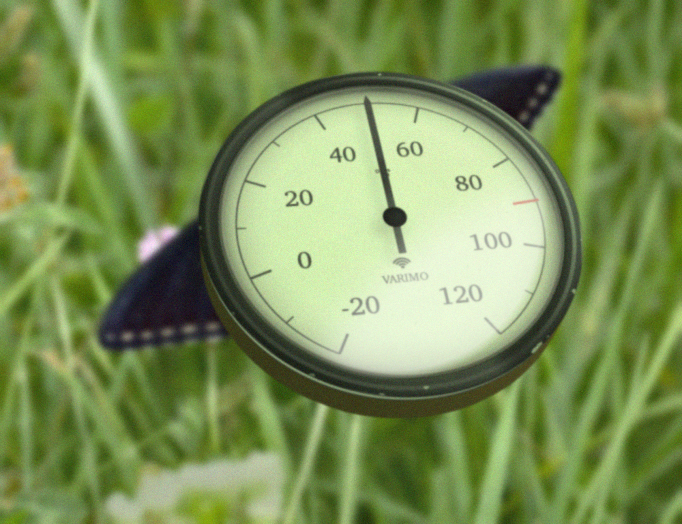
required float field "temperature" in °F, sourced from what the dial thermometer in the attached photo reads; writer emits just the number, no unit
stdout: 50
